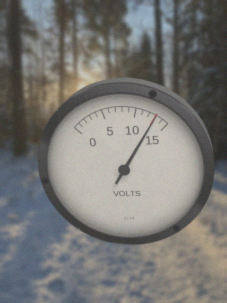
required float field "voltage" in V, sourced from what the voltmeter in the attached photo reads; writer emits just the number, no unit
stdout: 13
